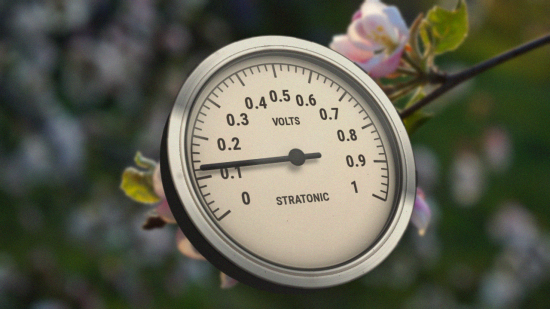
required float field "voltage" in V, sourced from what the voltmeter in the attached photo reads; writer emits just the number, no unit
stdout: 0.12
